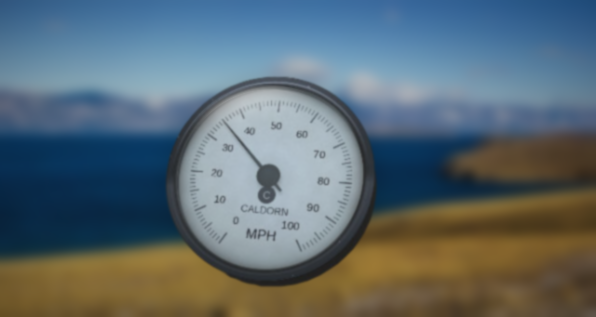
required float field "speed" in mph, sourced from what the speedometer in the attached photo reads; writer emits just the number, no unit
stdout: 35
